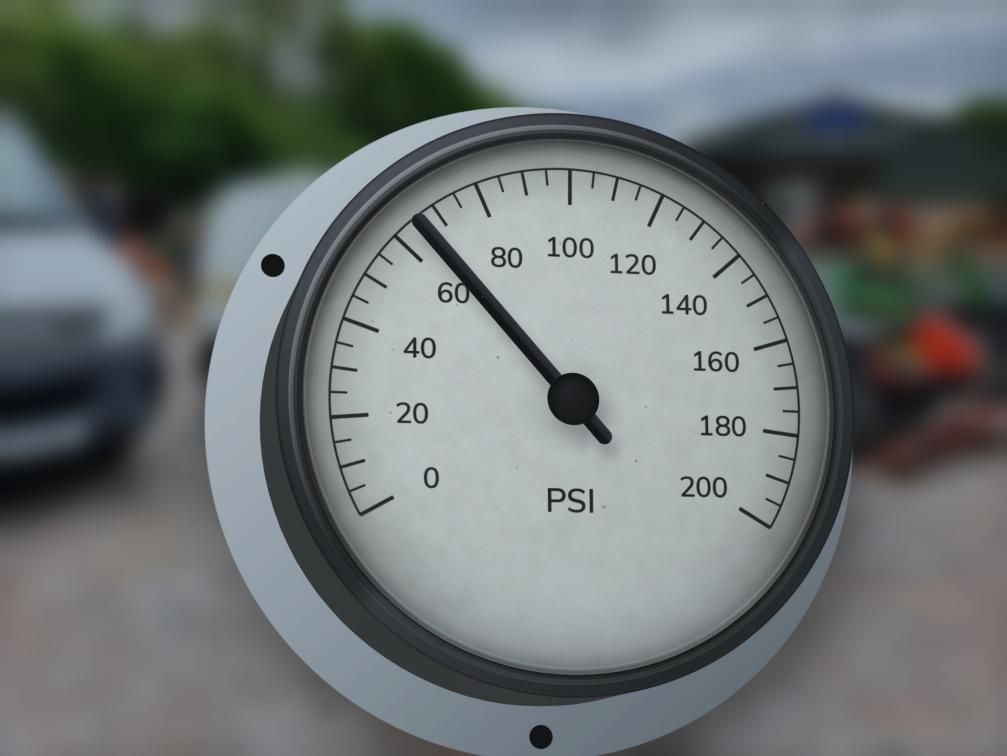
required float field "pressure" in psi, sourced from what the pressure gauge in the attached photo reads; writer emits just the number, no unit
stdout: 65
